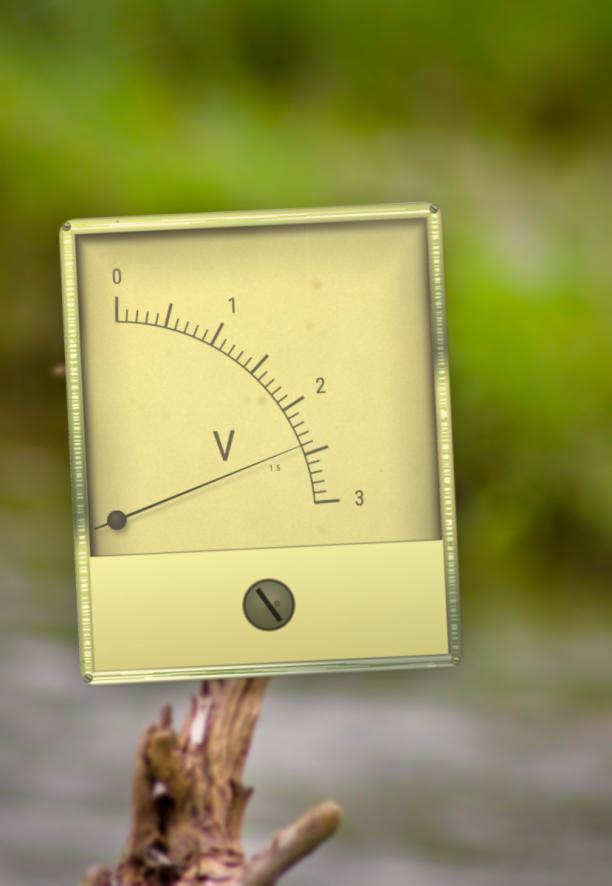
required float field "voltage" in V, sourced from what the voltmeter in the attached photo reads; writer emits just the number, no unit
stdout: 2.4
